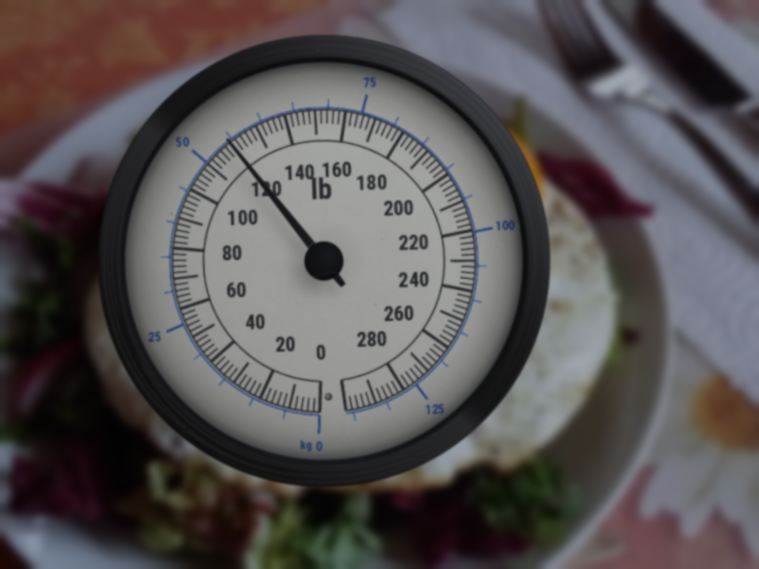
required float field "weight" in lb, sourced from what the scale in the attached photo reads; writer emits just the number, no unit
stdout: 120
